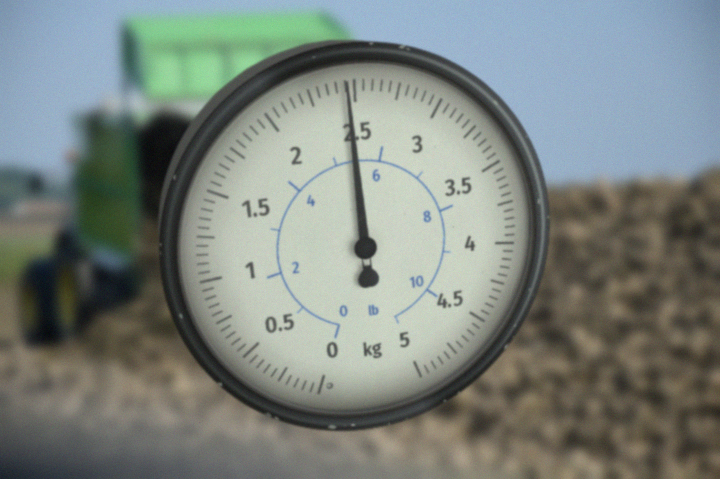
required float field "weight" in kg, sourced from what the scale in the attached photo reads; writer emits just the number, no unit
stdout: 2.45
